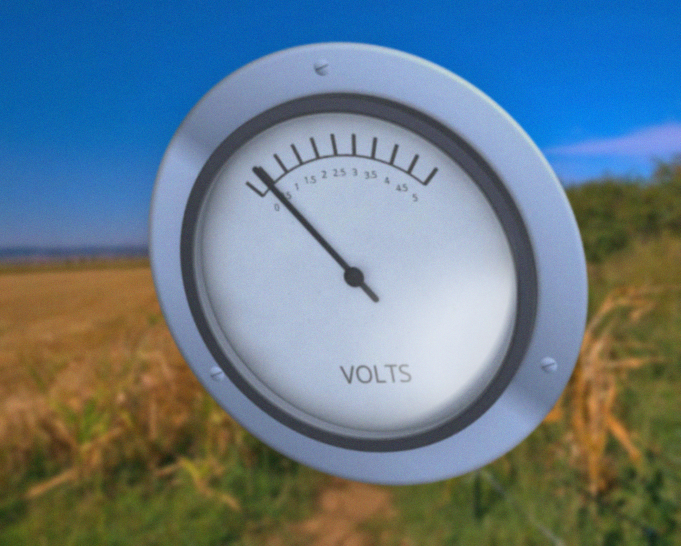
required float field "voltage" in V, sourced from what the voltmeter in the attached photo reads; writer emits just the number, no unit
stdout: 0.5
